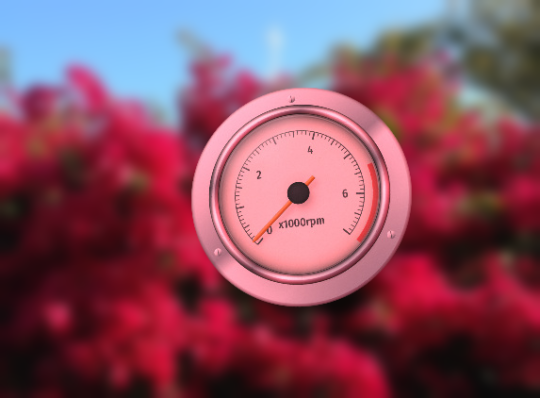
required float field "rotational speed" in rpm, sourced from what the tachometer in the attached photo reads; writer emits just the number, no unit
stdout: 100
